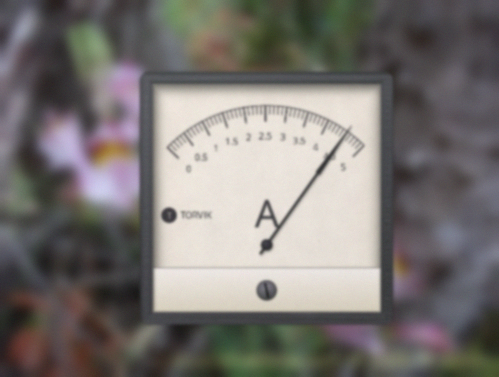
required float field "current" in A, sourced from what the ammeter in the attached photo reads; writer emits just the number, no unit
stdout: 4.5
